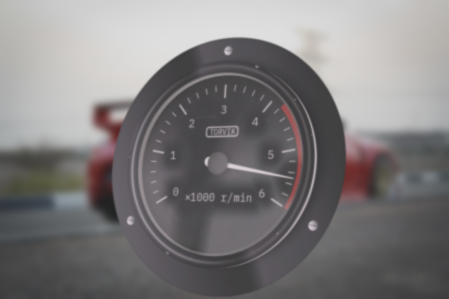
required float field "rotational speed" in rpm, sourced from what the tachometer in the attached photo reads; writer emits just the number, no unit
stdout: 5500
